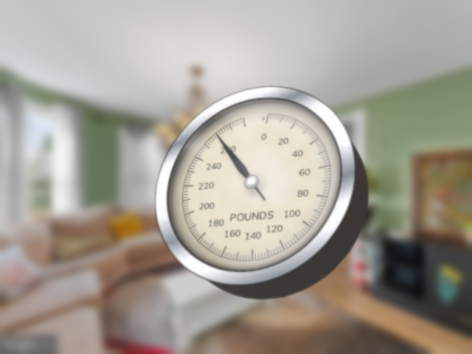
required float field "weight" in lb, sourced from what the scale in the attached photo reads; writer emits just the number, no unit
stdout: 260
